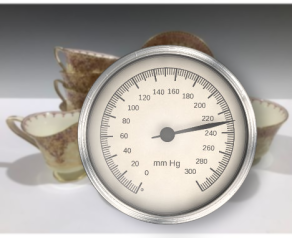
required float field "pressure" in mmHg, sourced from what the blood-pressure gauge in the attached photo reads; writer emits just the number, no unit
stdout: 230
